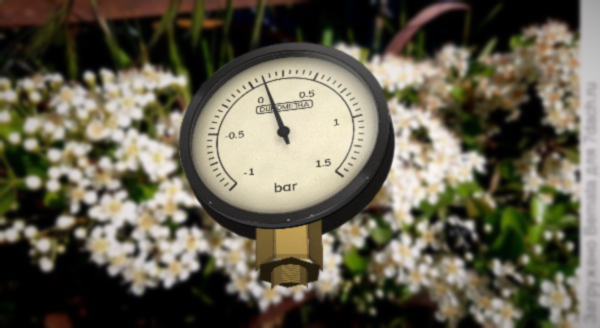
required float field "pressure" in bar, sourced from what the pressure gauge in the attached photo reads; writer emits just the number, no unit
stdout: 0.1
